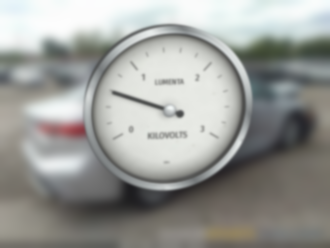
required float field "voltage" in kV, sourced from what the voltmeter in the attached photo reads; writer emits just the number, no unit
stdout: 0.6
